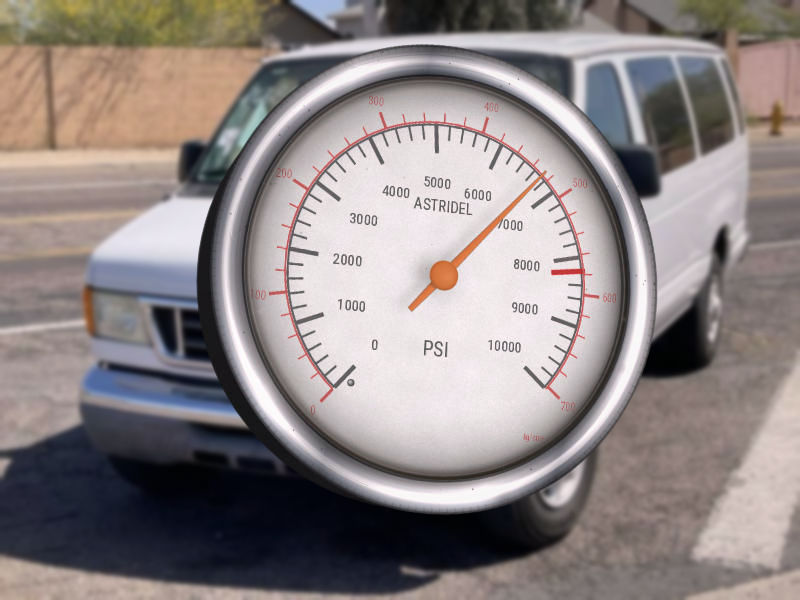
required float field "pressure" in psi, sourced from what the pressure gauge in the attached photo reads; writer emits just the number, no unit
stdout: 6700
